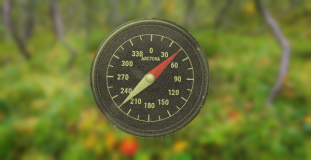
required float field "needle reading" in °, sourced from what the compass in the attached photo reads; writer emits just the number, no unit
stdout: 45
